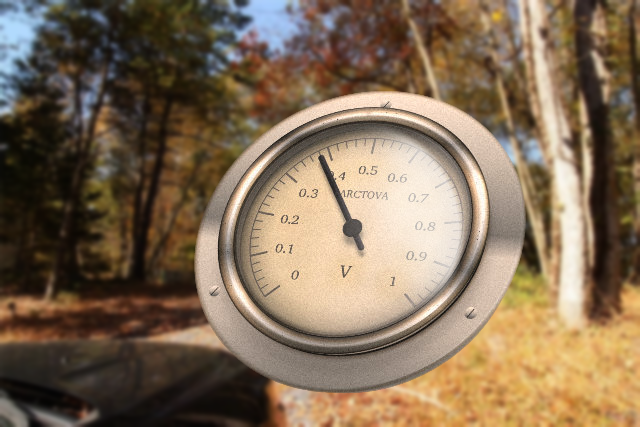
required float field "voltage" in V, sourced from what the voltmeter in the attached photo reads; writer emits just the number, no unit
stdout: 0.38
